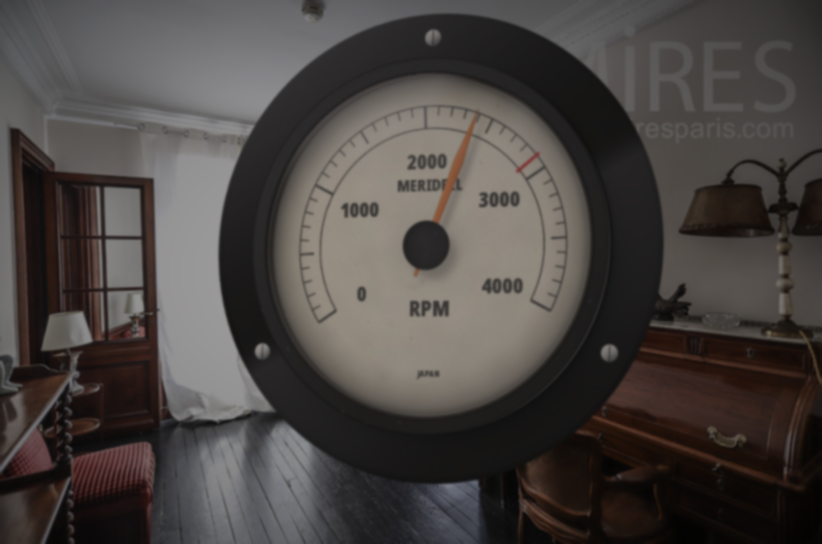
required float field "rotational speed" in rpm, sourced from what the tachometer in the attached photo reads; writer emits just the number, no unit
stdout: 2400
